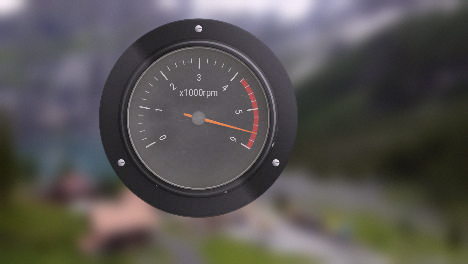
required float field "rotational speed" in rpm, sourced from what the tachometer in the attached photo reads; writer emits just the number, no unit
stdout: 5600
